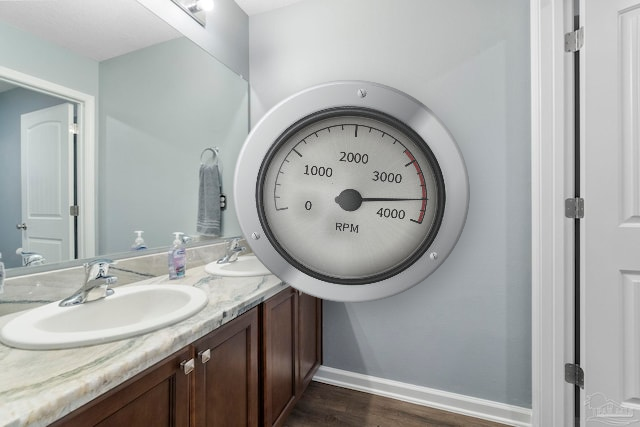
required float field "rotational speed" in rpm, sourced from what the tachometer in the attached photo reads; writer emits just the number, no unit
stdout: 3600
